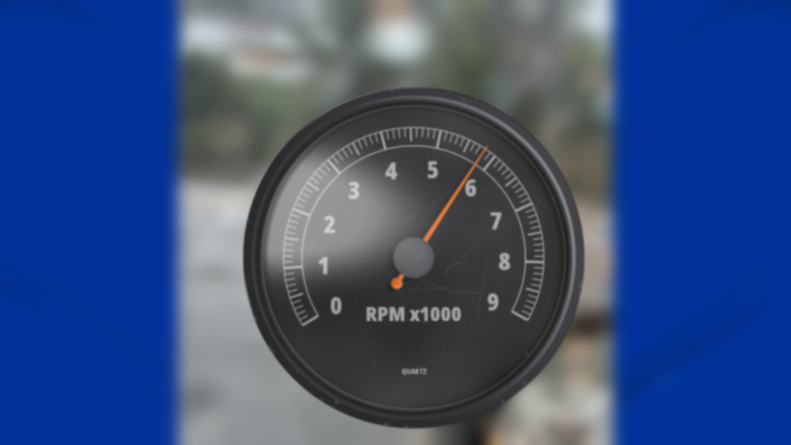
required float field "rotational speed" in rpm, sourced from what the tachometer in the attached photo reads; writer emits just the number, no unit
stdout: 5800
